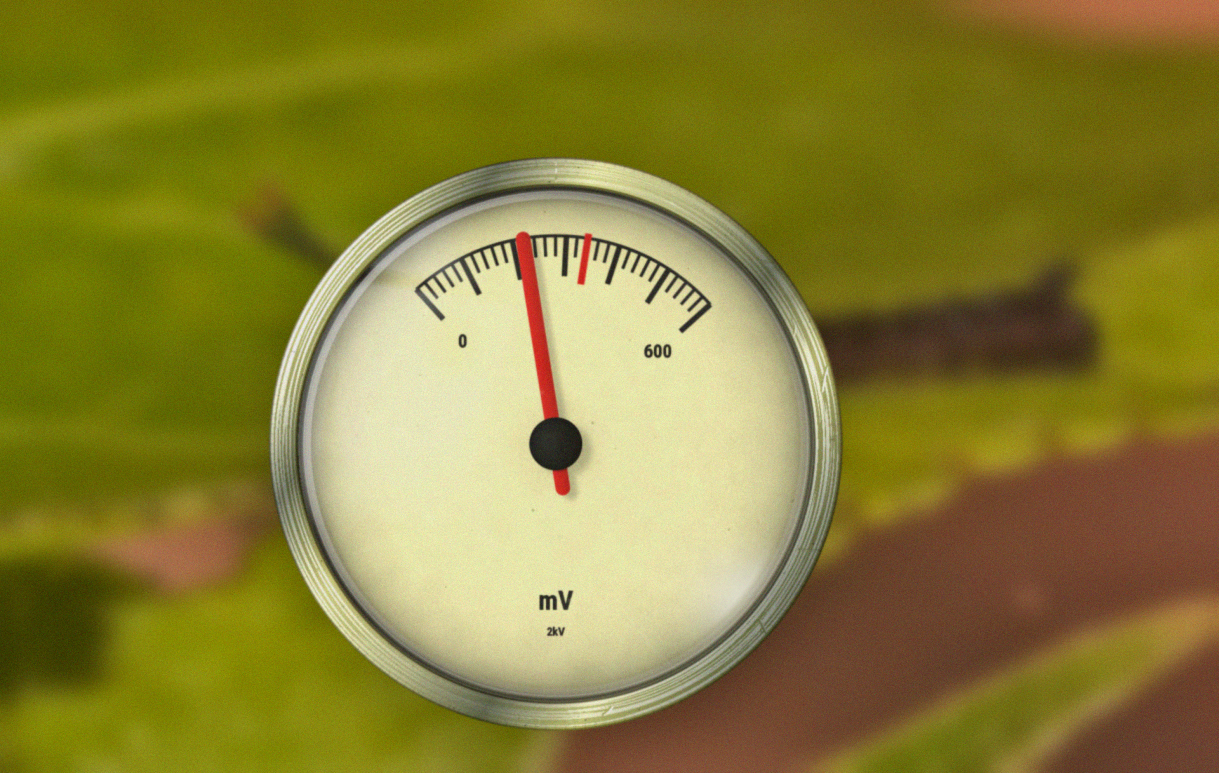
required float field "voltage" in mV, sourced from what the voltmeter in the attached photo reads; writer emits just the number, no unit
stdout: 220
